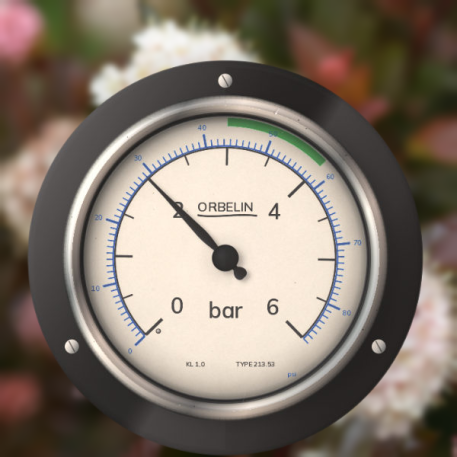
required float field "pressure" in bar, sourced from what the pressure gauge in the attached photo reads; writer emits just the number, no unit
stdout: 2
